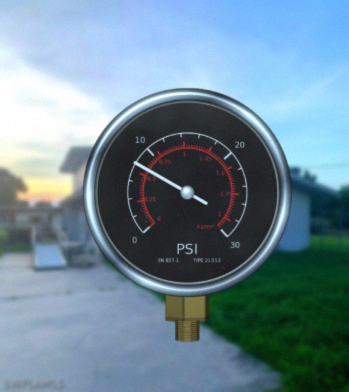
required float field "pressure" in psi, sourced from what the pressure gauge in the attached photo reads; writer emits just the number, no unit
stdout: 8
